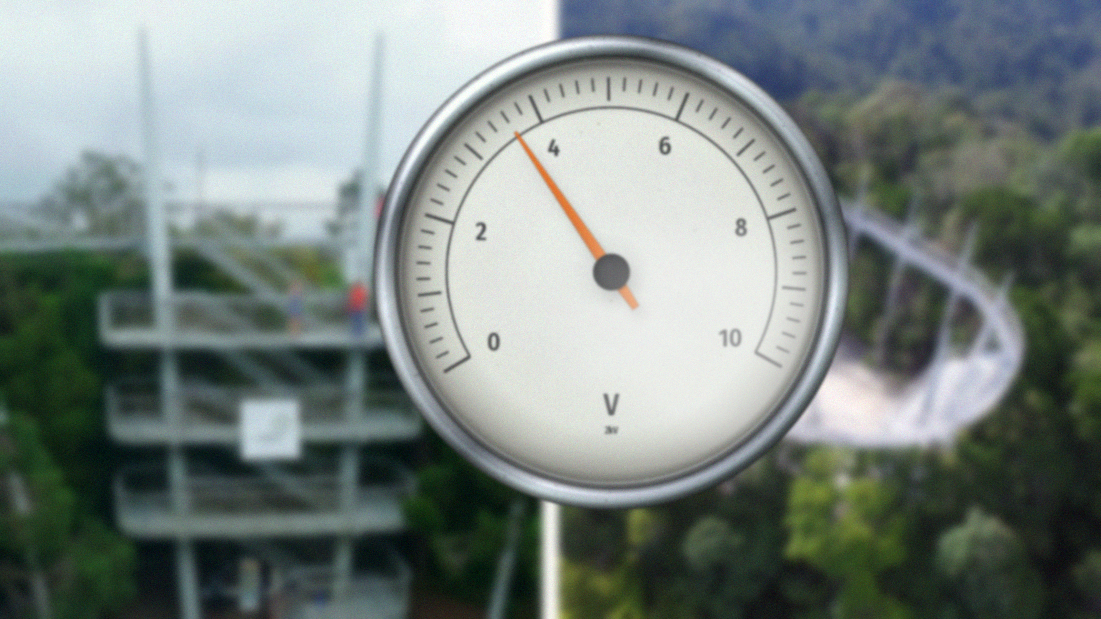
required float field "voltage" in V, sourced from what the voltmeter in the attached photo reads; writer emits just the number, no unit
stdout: 3.6
